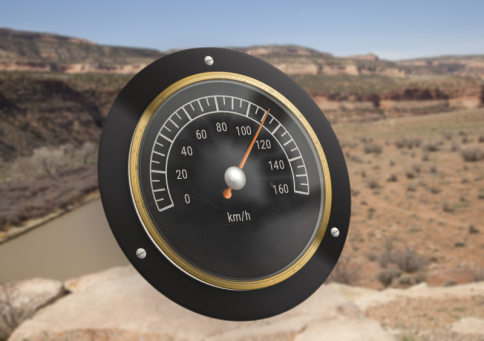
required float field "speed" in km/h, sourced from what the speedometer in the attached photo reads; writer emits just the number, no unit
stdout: 110
